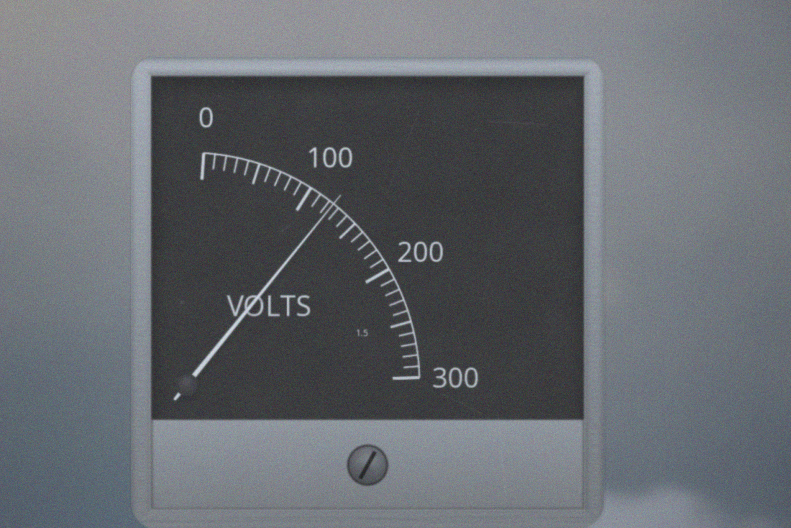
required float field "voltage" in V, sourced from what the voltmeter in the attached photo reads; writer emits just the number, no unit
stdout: 125
